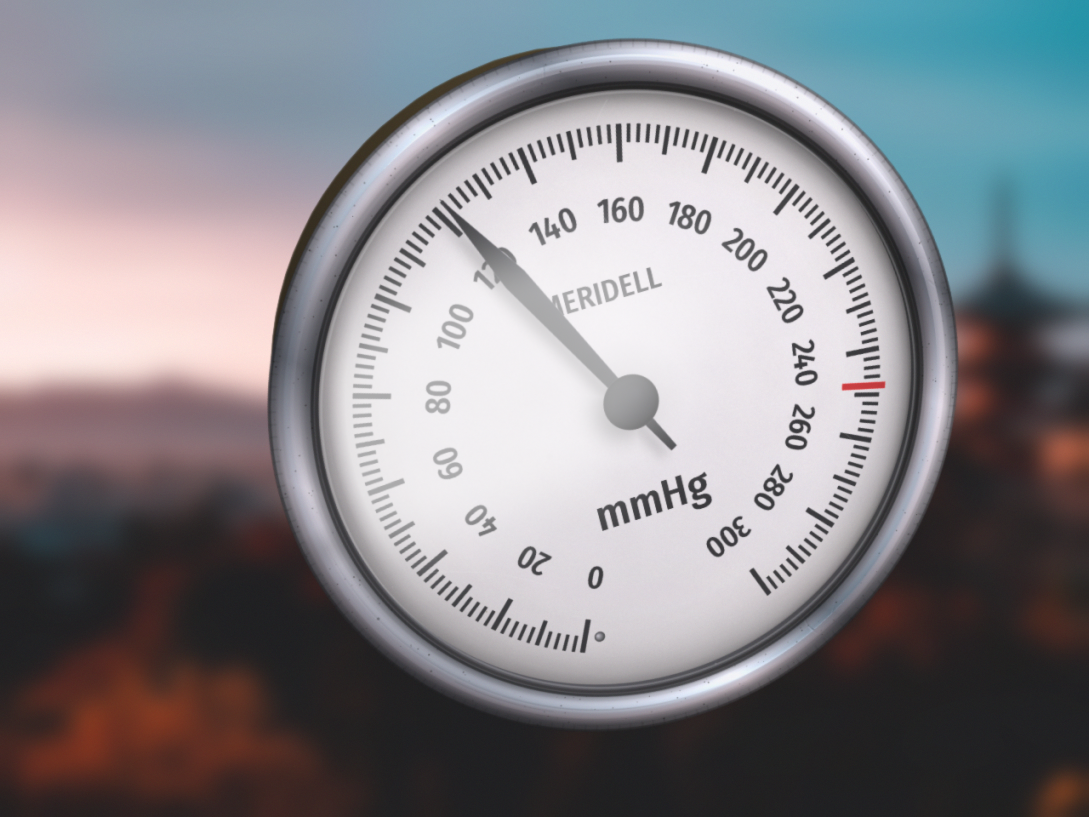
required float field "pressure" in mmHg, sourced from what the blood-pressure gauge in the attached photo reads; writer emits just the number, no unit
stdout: 122
